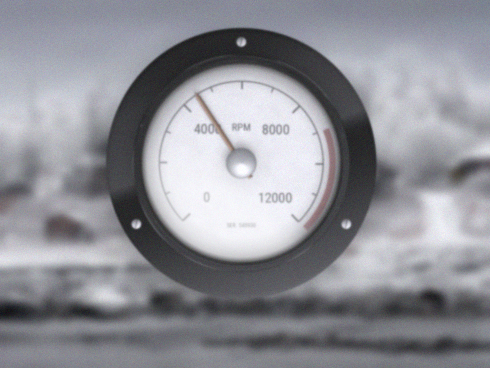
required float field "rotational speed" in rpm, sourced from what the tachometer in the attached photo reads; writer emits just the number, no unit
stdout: 4500
